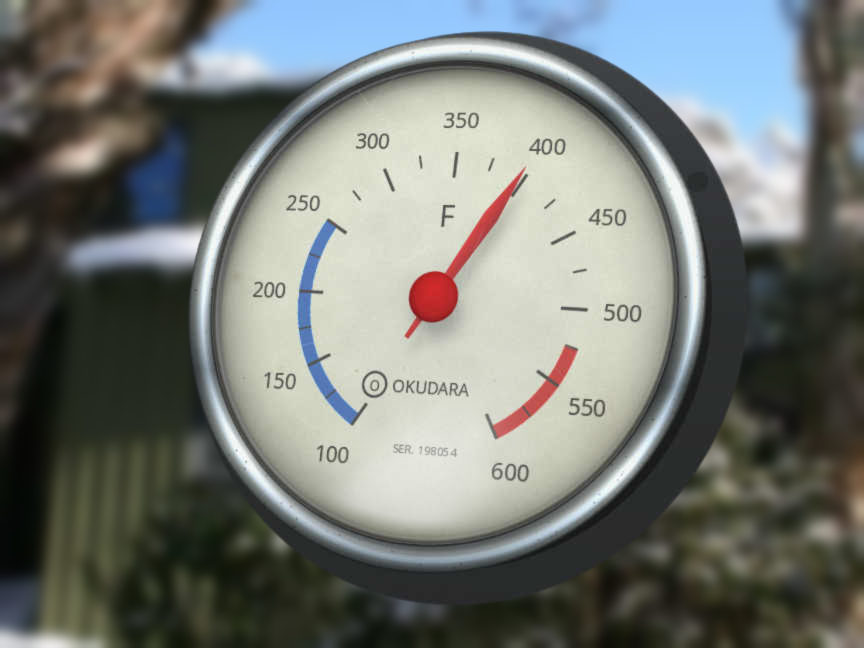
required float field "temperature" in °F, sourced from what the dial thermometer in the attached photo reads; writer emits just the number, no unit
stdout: 400
